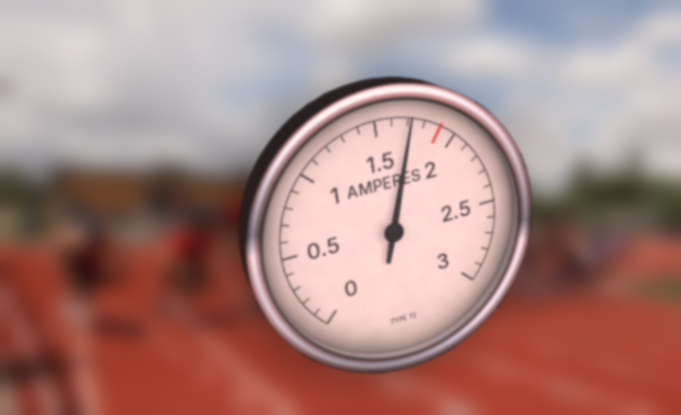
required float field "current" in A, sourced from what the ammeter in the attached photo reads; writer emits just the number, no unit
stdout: 1.7
